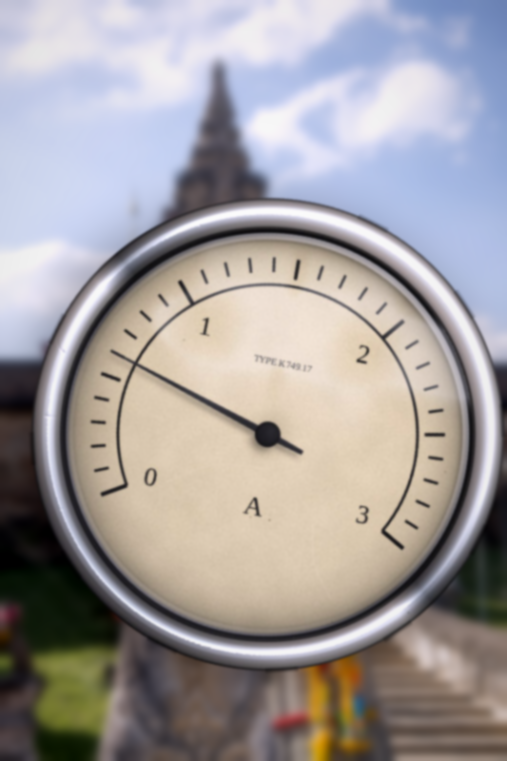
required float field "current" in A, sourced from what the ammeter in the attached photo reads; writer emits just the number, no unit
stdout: 0.6
